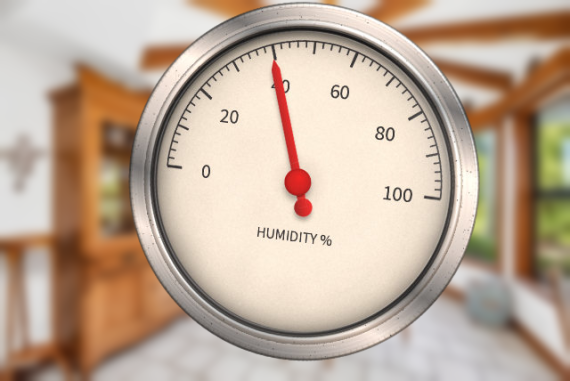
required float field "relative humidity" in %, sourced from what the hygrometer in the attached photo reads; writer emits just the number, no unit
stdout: 40
